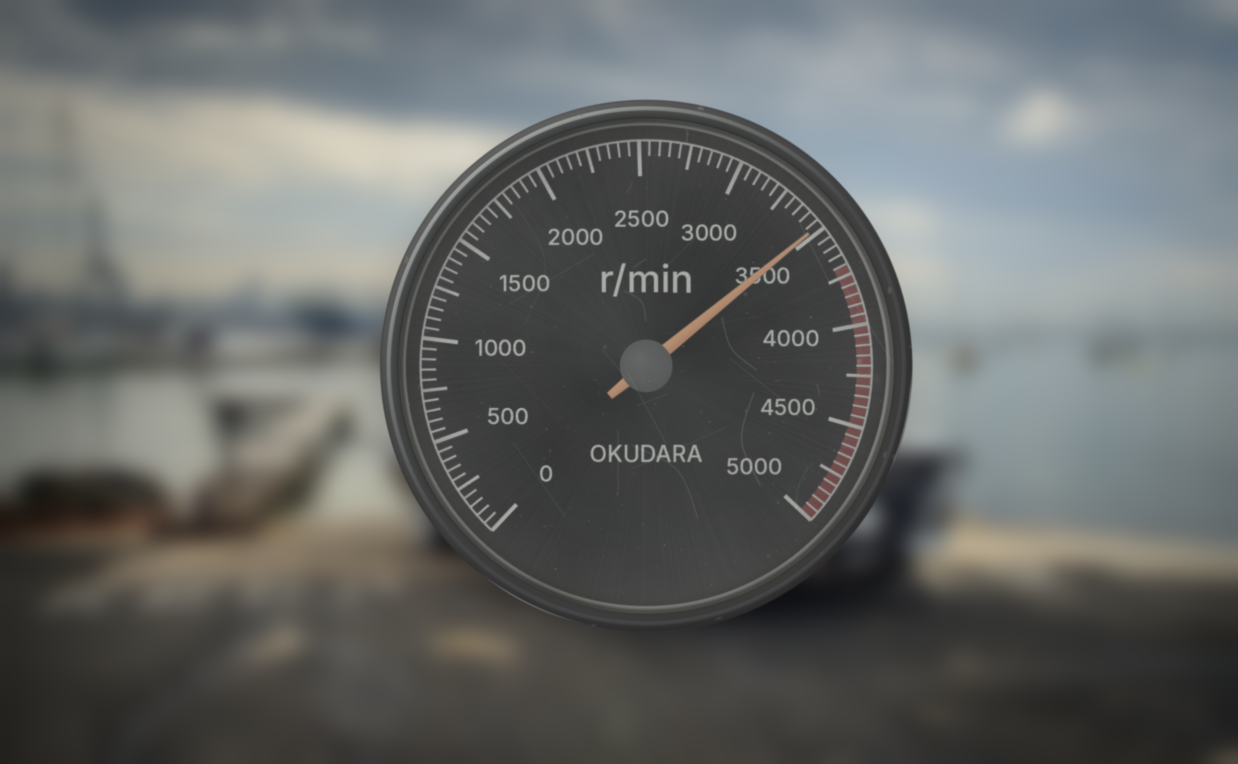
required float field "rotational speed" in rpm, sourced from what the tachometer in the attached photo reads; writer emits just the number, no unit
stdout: 3475
